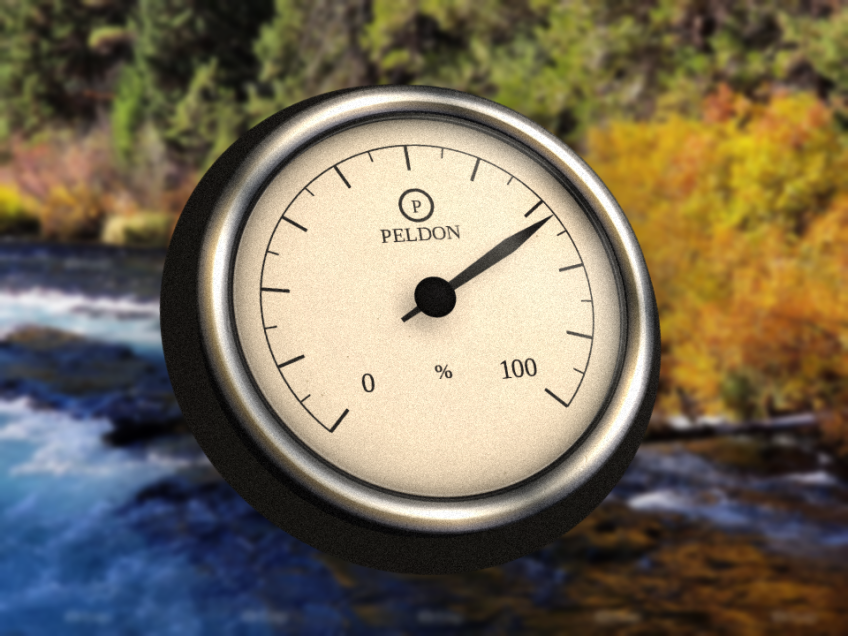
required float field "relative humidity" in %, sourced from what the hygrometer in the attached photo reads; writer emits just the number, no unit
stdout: 72.5
